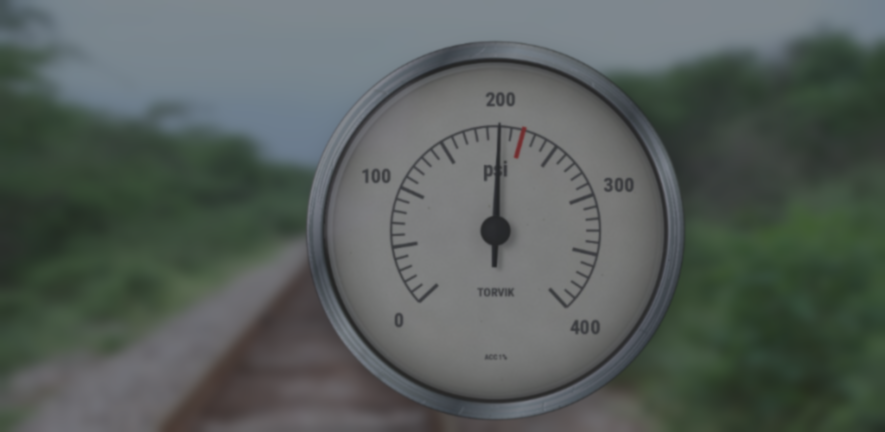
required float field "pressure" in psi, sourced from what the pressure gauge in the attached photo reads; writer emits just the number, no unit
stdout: 200
